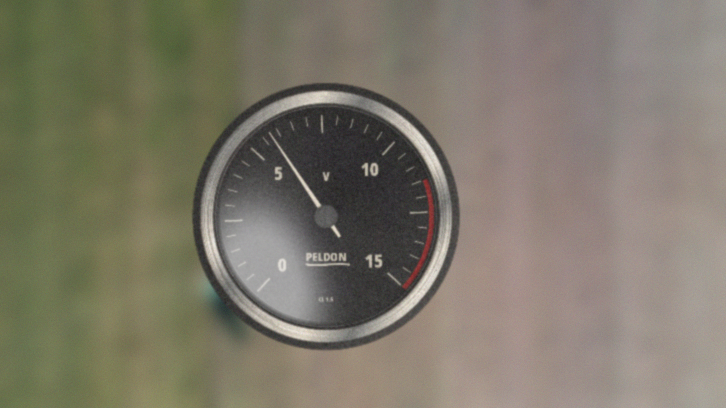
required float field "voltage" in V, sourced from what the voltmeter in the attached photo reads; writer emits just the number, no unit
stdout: 5.75
